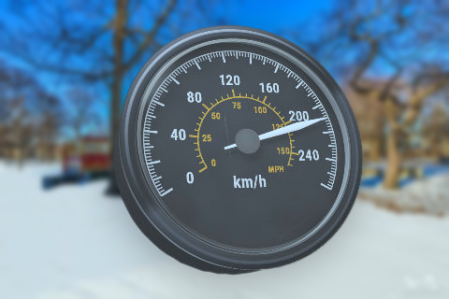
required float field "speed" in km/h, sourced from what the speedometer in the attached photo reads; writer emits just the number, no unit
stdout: 210
